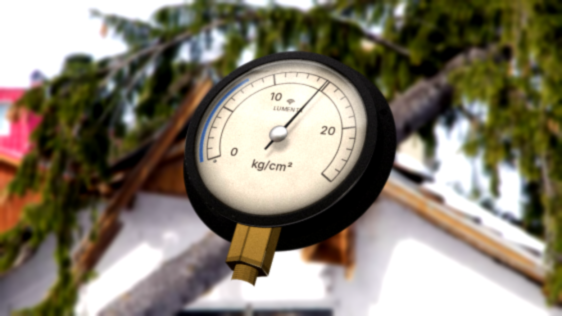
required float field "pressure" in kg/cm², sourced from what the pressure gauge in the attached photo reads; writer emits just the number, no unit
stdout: 15
